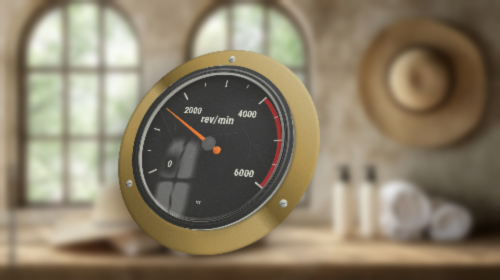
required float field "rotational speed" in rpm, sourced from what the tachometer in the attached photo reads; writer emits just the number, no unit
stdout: 1500
